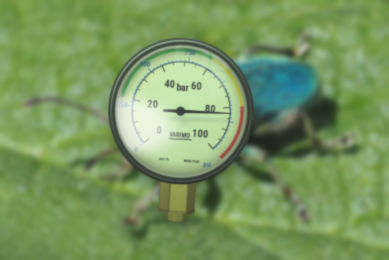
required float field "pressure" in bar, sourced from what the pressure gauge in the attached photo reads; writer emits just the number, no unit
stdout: 82.5
